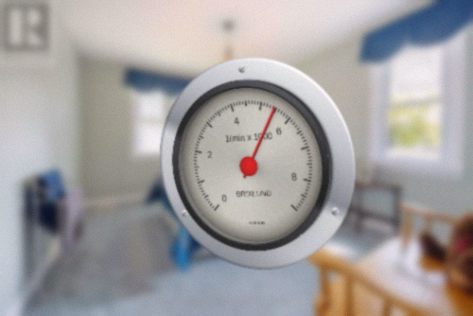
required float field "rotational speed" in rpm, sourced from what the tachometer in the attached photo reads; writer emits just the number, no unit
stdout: 5500
